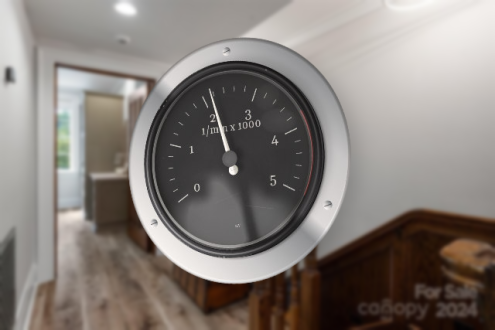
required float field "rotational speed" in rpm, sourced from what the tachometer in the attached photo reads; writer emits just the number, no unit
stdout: 2200
